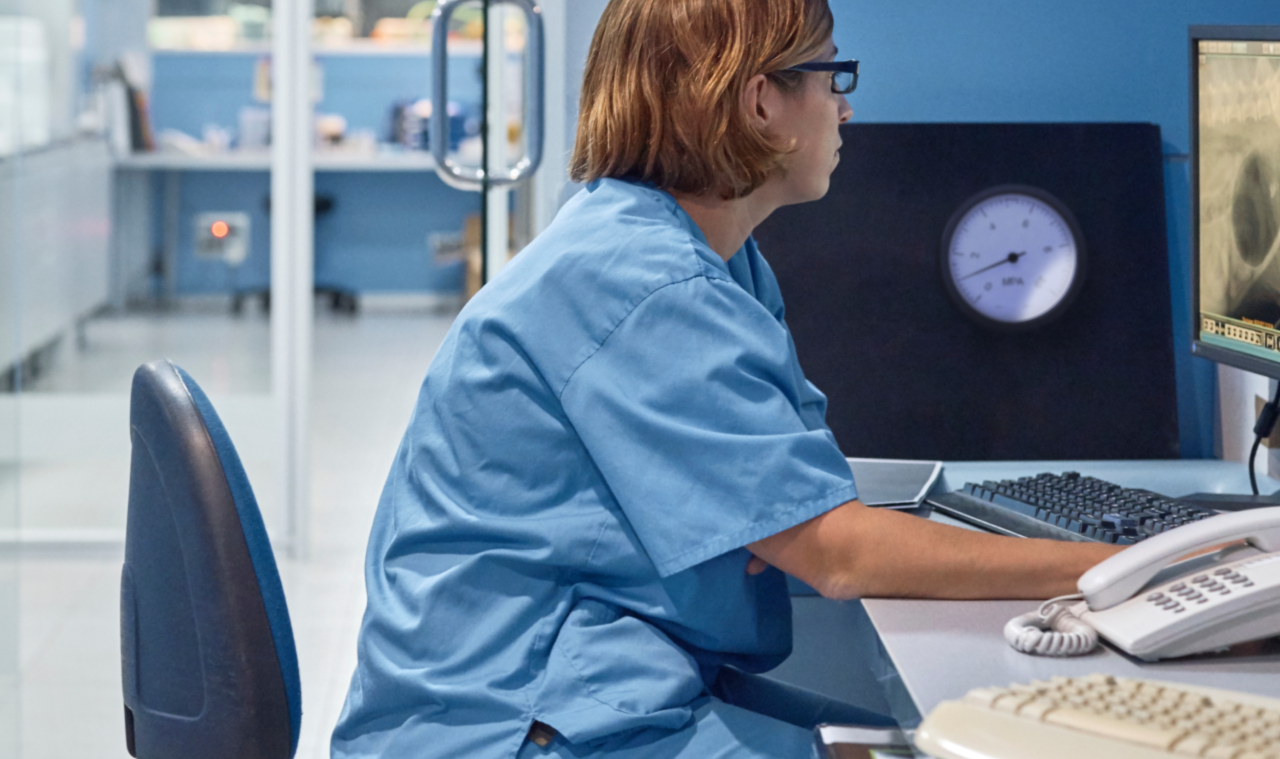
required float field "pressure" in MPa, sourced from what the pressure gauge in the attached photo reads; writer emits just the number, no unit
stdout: 1
